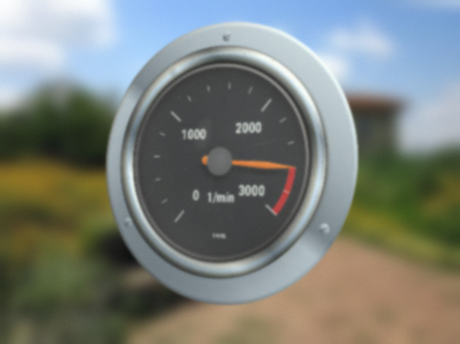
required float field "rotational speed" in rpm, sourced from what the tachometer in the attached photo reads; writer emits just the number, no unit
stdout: 2600
